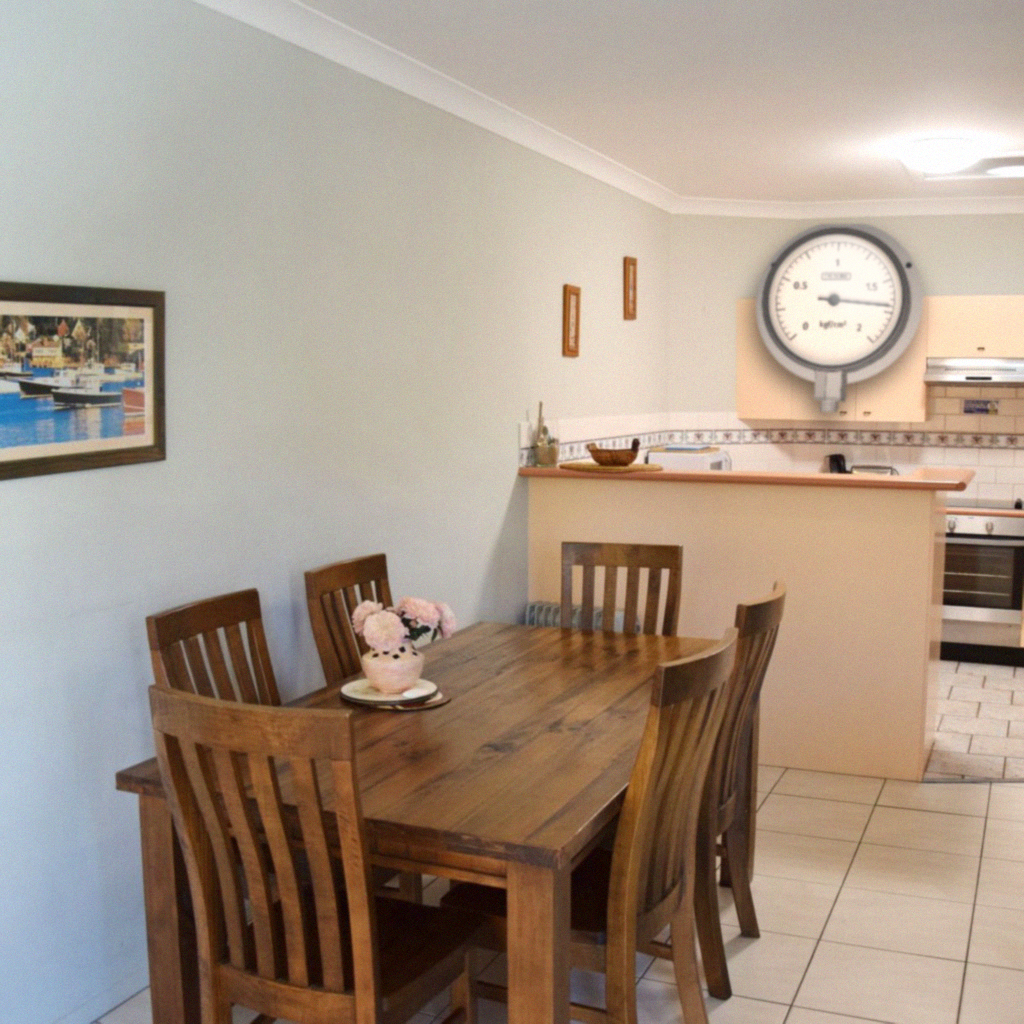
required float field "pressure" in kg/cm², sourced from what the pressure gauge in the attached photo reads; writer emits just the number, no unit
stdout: 1.7
